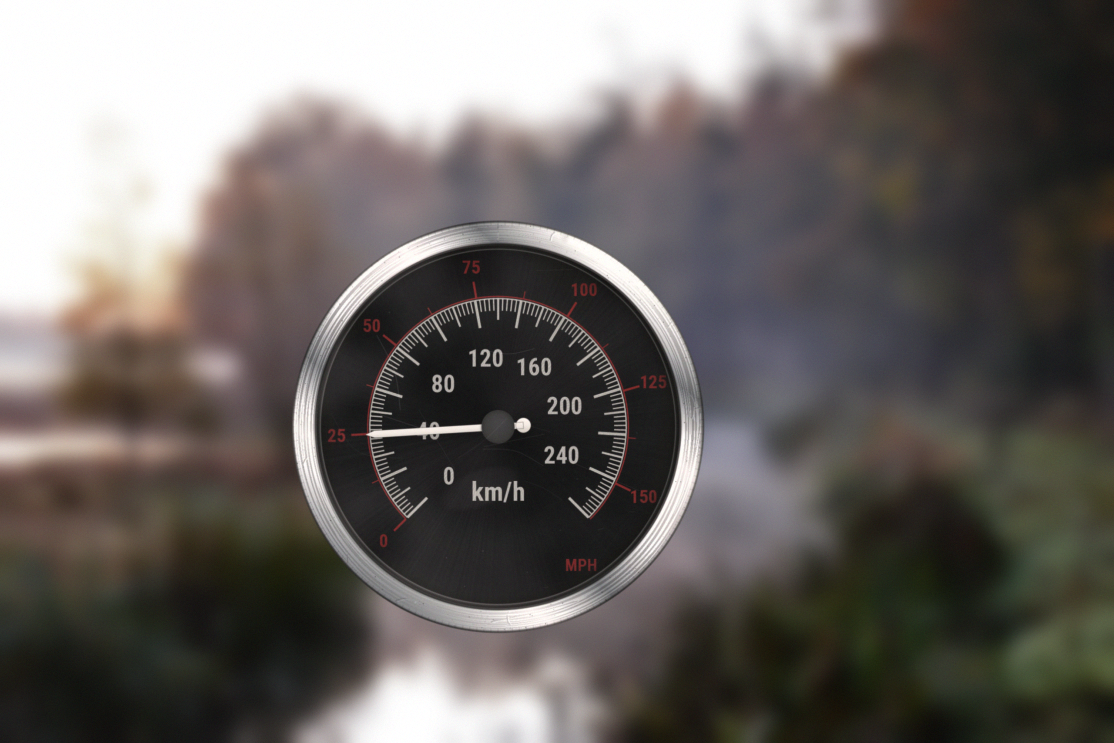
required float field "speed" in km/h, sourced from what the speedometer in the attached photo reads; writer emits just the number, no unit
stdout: 40
